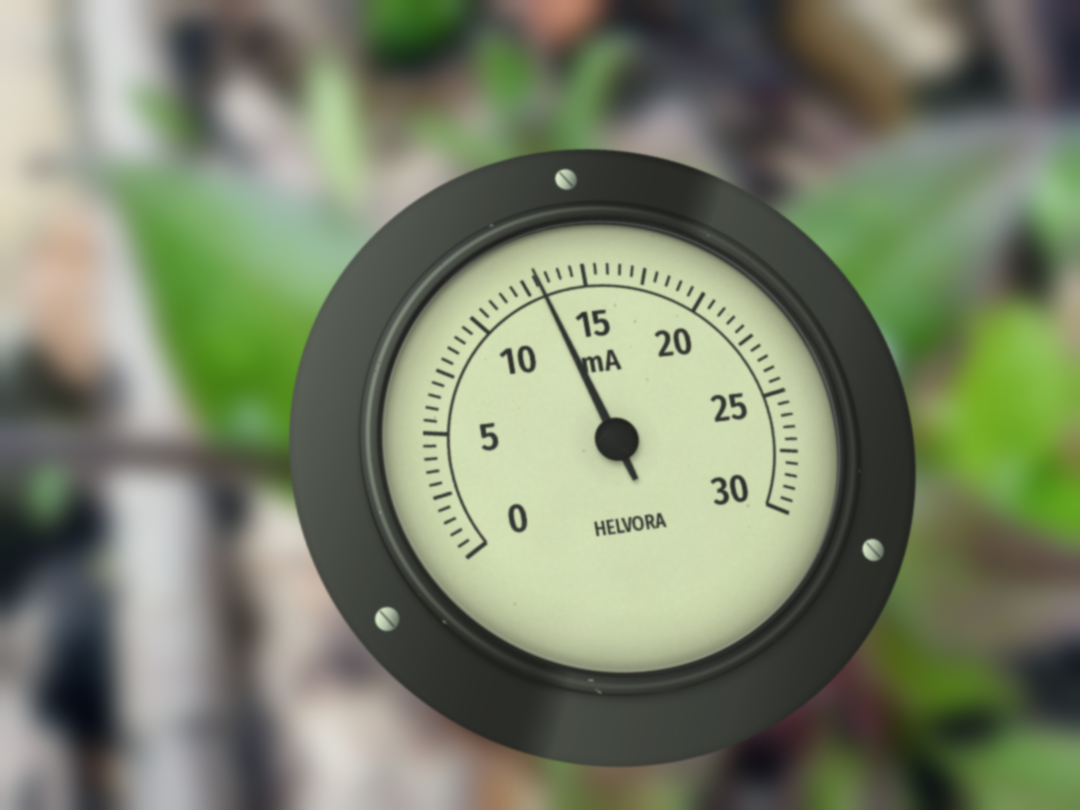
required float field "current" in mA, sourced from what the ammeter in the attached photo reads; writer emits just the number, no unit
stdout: 13
